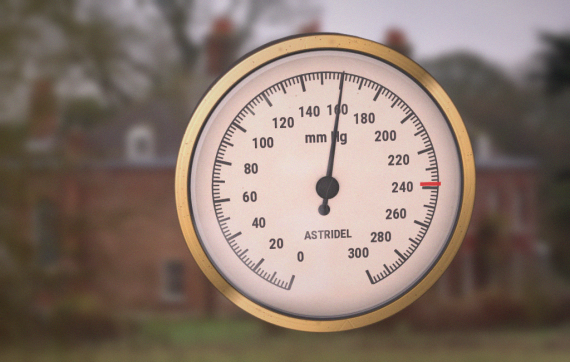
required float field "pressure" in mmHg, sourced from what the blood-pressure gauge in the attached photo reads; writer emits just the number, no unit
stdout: 160
